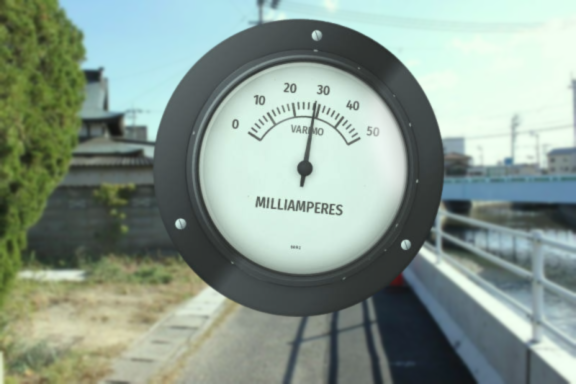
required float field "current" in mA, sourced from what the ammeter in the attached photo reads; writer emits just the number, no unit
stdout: 28
